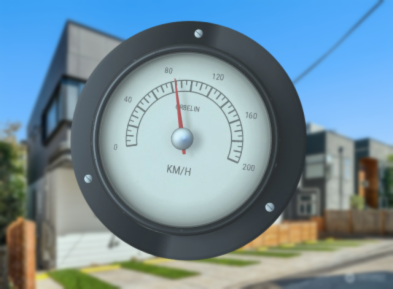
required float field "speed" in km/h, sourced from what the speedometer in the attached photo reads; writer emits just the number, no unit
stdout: 85
